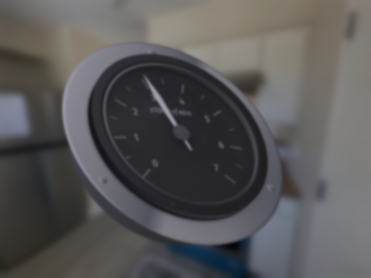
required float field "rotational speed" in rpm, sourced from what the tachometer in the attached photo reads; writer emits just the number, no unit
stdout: 3000
